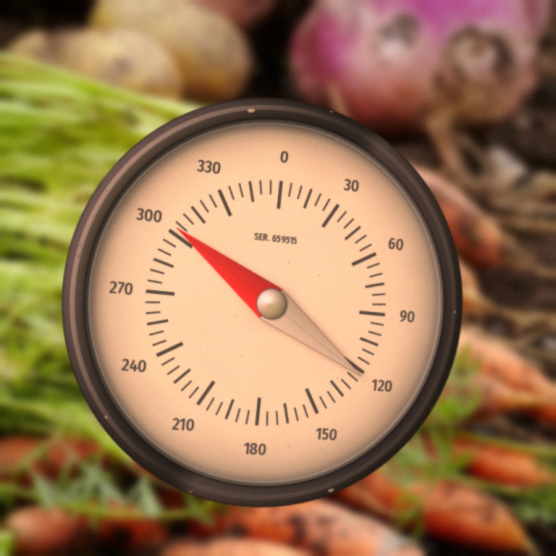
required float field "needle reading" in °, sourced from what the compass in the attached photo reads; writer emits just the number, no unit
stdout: 302.5
